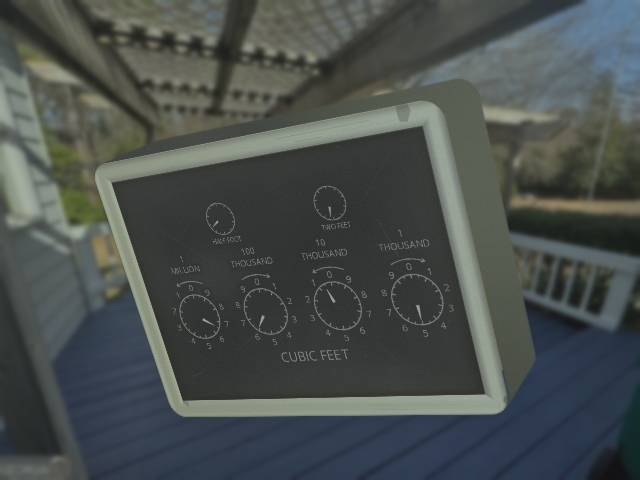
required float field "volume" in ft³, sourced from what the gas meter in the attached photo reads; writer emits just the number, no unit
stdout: 660500
